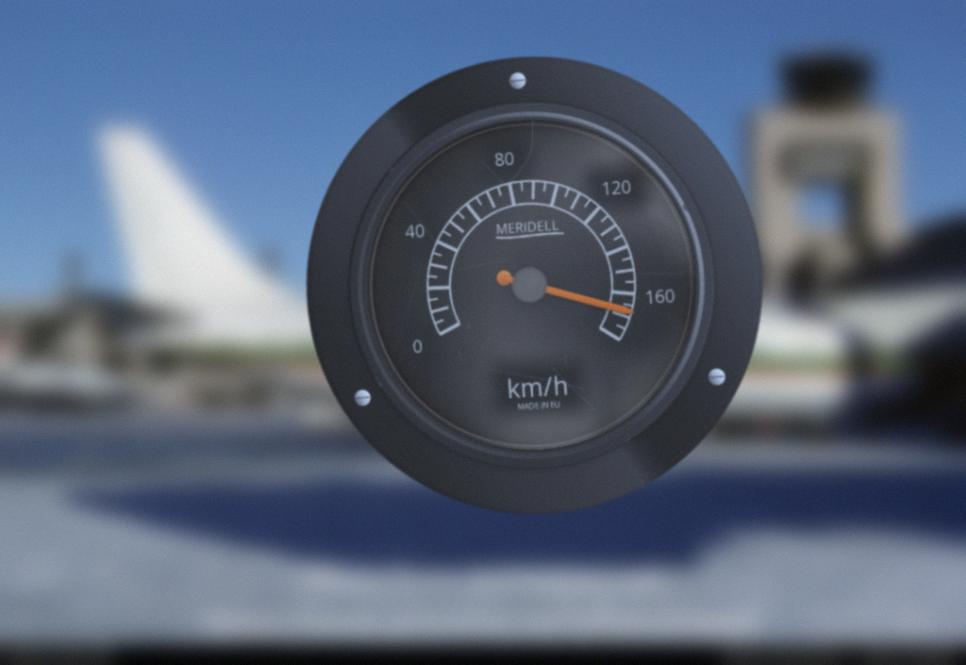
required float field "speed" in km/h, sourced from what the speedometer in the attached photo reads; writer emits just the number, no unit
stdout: 167.5
